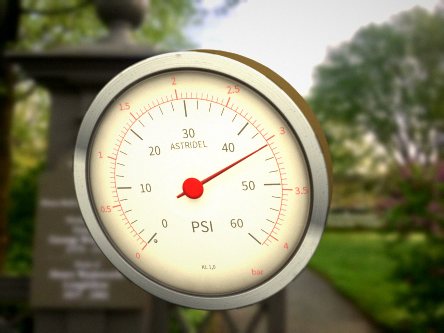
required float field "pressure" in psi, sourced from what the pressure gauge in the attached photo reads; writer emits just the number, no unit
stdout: 44
